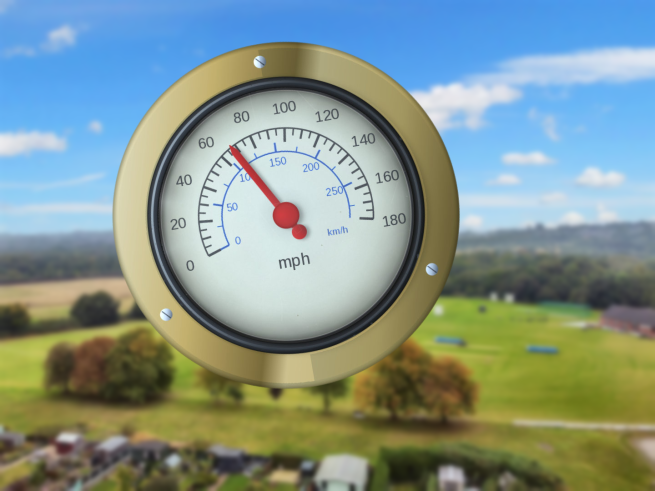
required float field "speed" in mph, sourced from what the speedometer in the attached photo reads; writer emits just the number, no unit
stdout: 67.5
